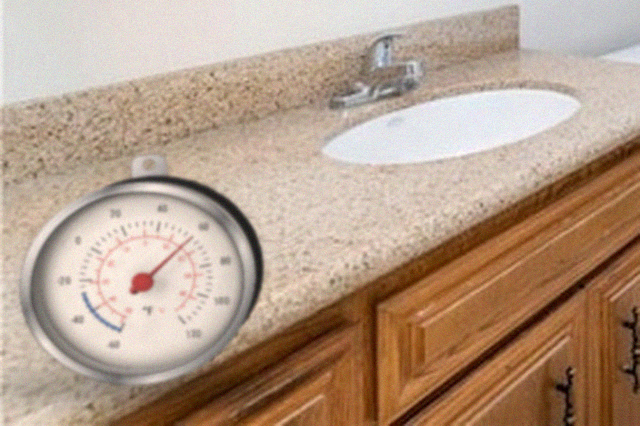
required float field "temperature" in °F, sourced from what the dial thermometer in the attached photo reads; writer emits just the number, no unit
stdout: 60
